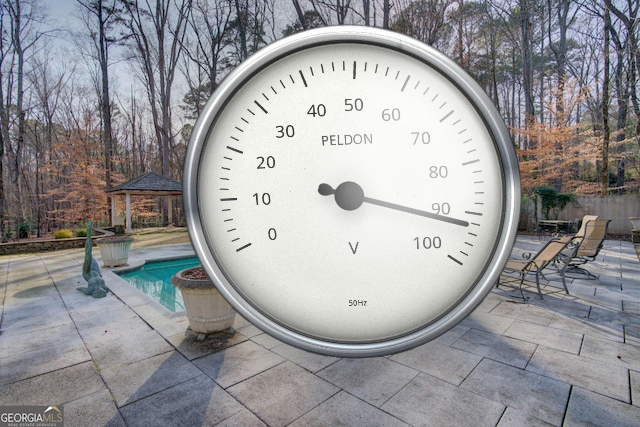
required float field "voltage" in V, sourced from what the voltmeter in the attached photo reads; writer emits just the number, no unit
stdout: 92
